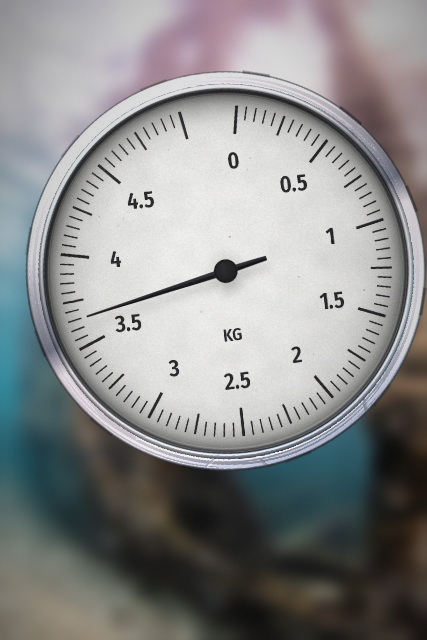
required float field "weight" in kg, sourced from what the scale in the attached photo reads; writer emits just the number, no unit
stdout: 3.65
